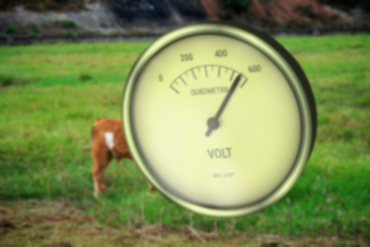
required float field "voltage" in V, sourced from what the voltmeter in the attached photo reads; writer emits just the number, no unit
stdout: 550
